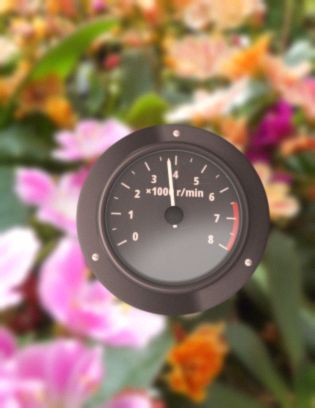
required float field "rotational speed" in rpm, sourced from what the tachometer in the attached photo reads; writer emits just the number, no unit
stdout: 3750
